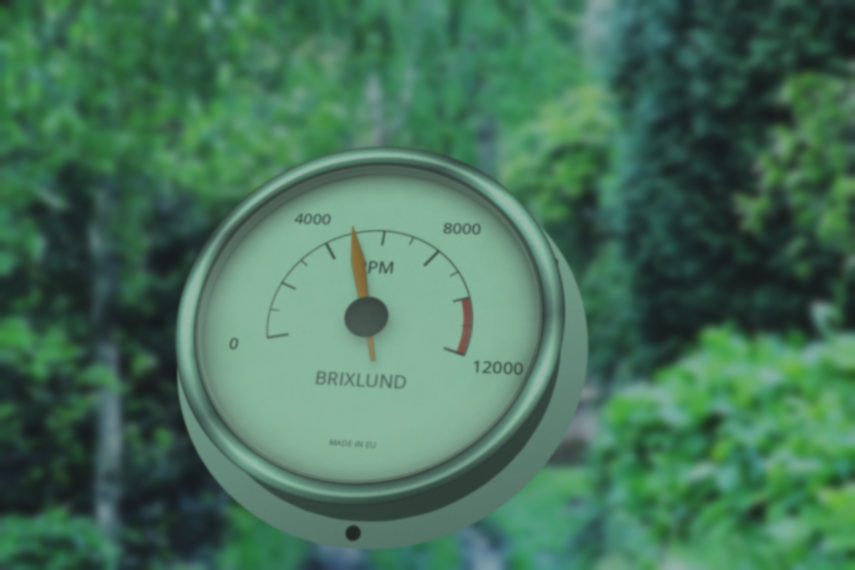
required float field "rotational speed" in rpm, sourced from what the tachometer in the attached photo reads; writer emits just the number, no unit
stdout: 5000
